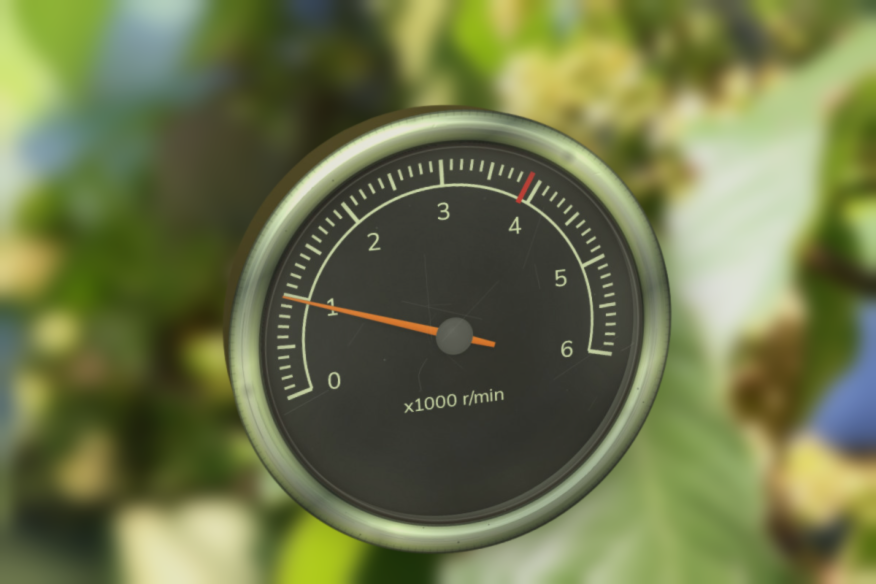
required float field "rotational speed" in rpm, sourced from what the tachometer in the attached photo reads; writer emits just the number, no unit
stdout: 1000
